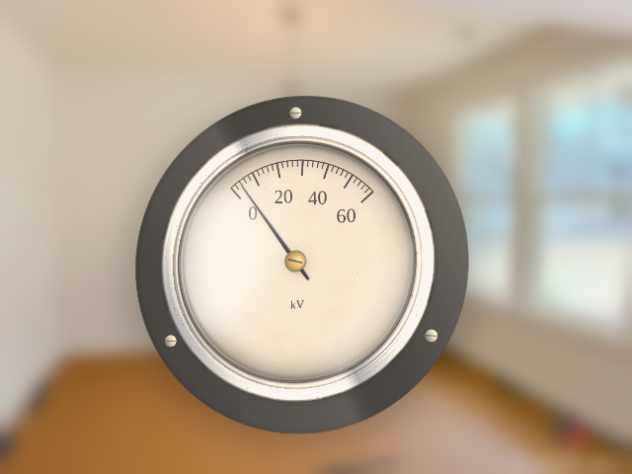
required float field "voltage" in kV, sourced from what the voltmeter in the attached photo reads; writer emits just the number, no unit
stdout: 4
